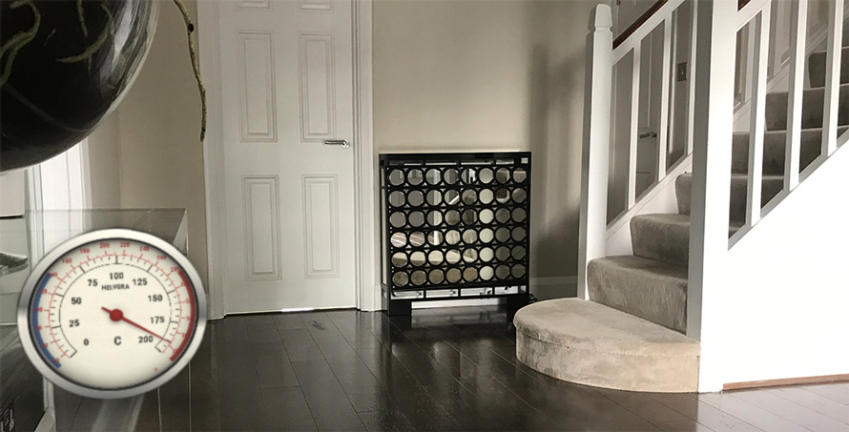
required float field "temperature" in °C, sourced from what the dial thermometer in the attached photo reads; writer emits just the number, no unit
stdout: 190
